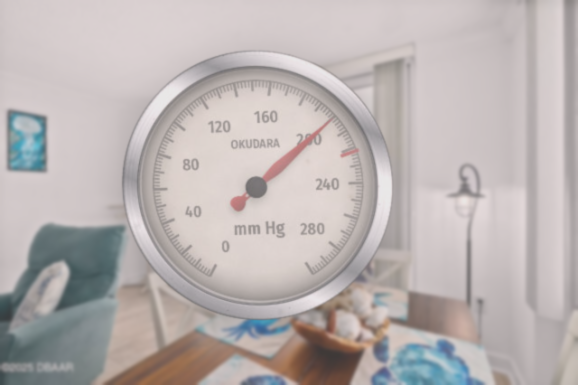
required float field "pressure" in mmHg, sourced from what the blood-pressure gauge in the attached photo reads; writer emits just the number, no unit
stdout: 200
